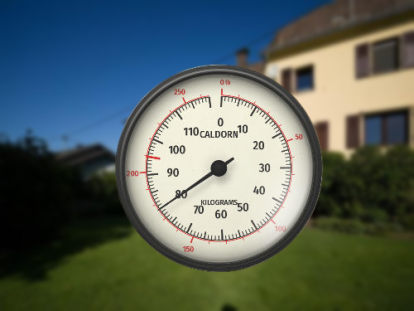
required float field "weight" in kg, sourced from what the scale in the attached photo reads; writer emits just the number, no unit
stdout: 80
